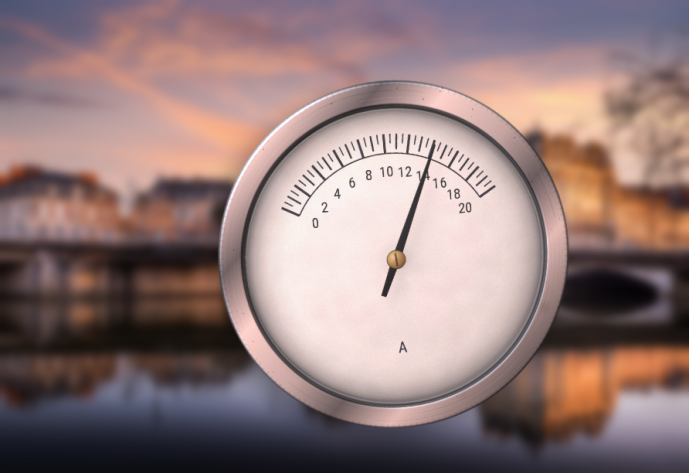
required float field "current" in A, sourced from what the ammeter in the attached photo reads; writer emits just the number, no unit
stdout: 14
